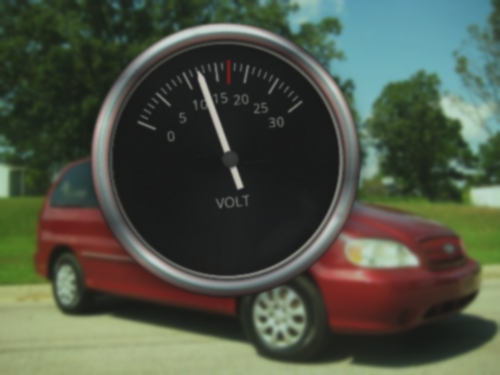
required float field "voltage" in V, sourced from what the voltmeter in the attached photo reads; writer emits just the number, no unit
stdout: 12
